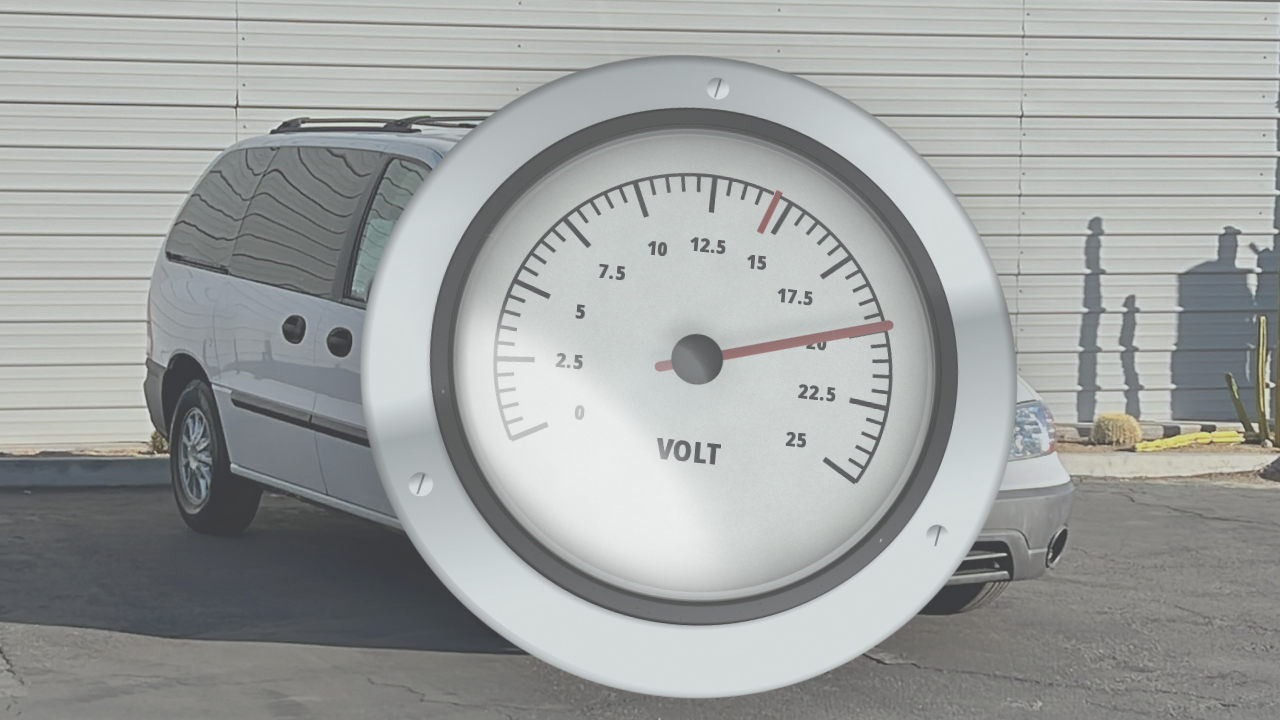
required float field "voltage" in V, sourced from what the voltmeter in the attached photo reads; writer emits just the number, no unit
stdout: 20
